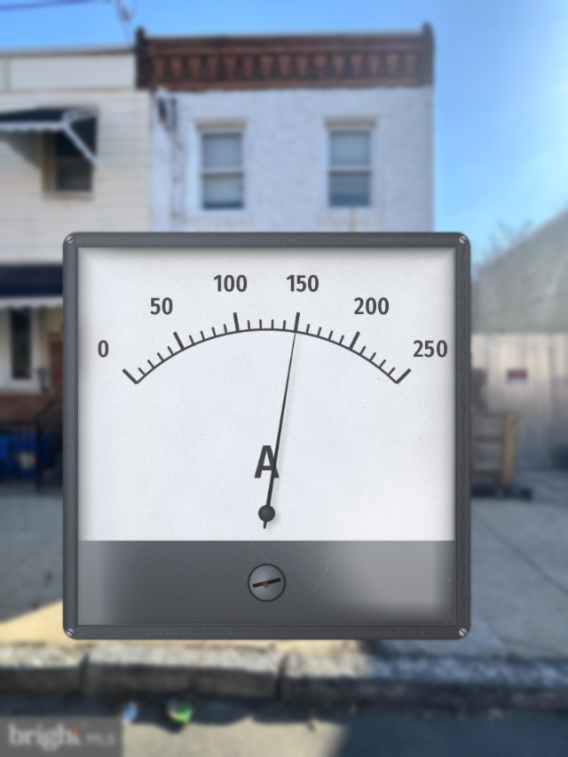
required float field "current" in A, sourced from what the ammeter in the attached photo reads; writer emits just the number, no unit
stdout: 150
